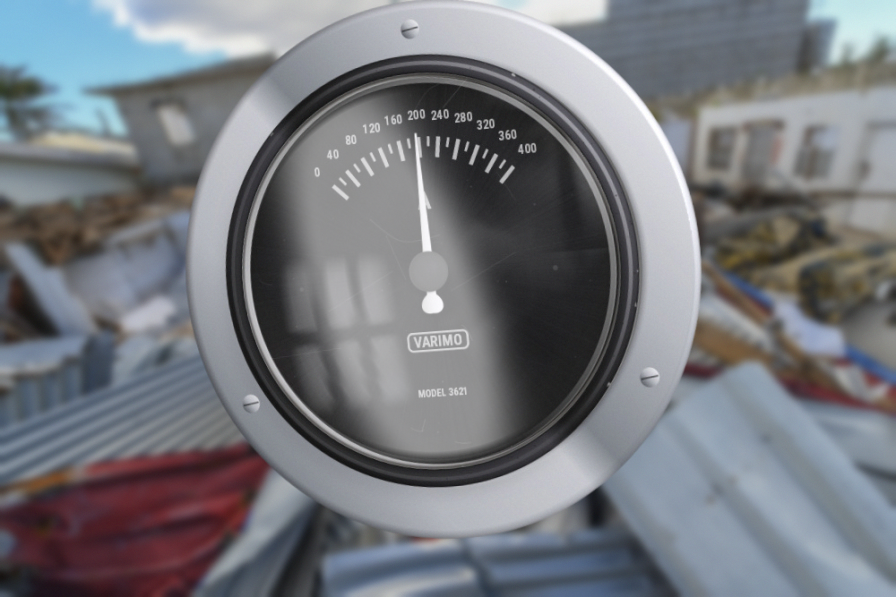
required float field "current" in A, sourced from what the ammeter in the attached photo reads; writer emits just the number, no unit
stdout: 200
